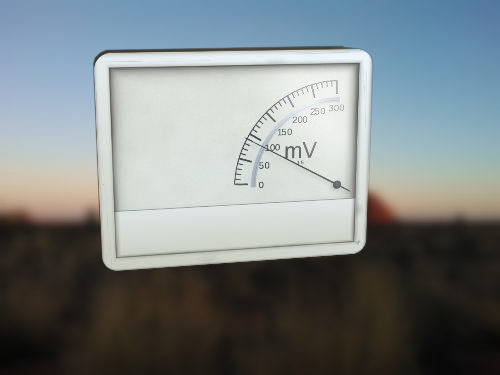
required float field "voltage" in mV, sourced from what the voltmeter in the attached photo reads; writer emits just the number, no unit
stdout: 90
